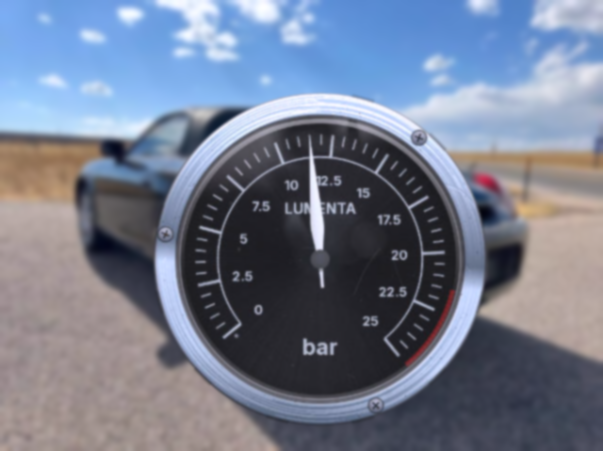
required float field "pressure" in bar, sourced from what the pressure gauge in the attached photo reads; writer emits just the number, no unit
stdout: 11.5
